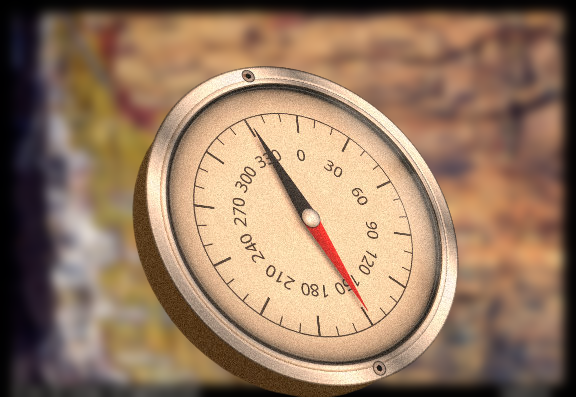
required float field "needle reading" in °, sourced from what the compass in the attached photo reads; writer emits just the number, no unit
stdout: 150
